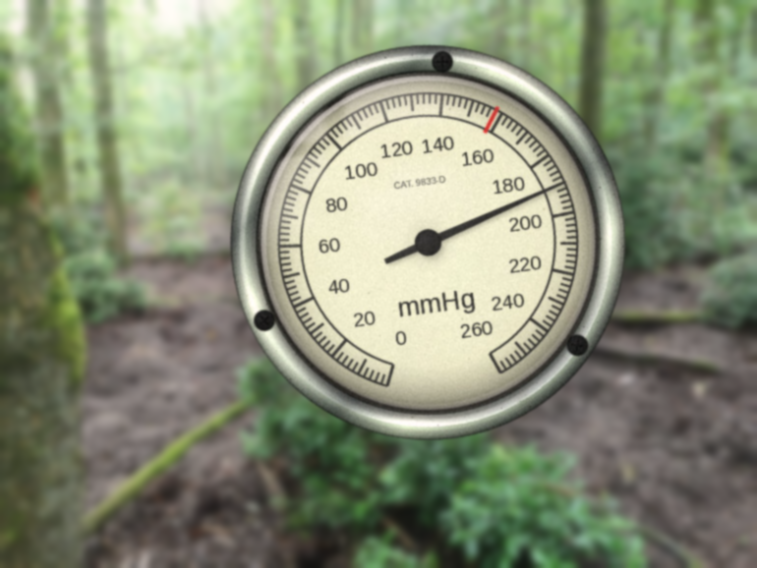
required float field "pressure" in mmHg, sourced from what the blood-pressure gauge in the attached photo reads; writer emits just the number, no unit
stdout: 190
